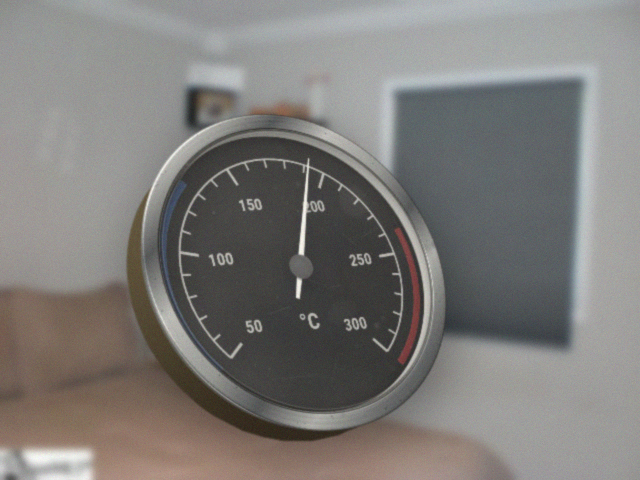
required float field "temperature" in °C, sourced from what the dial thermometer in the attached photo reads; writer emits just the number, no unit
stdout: 190
